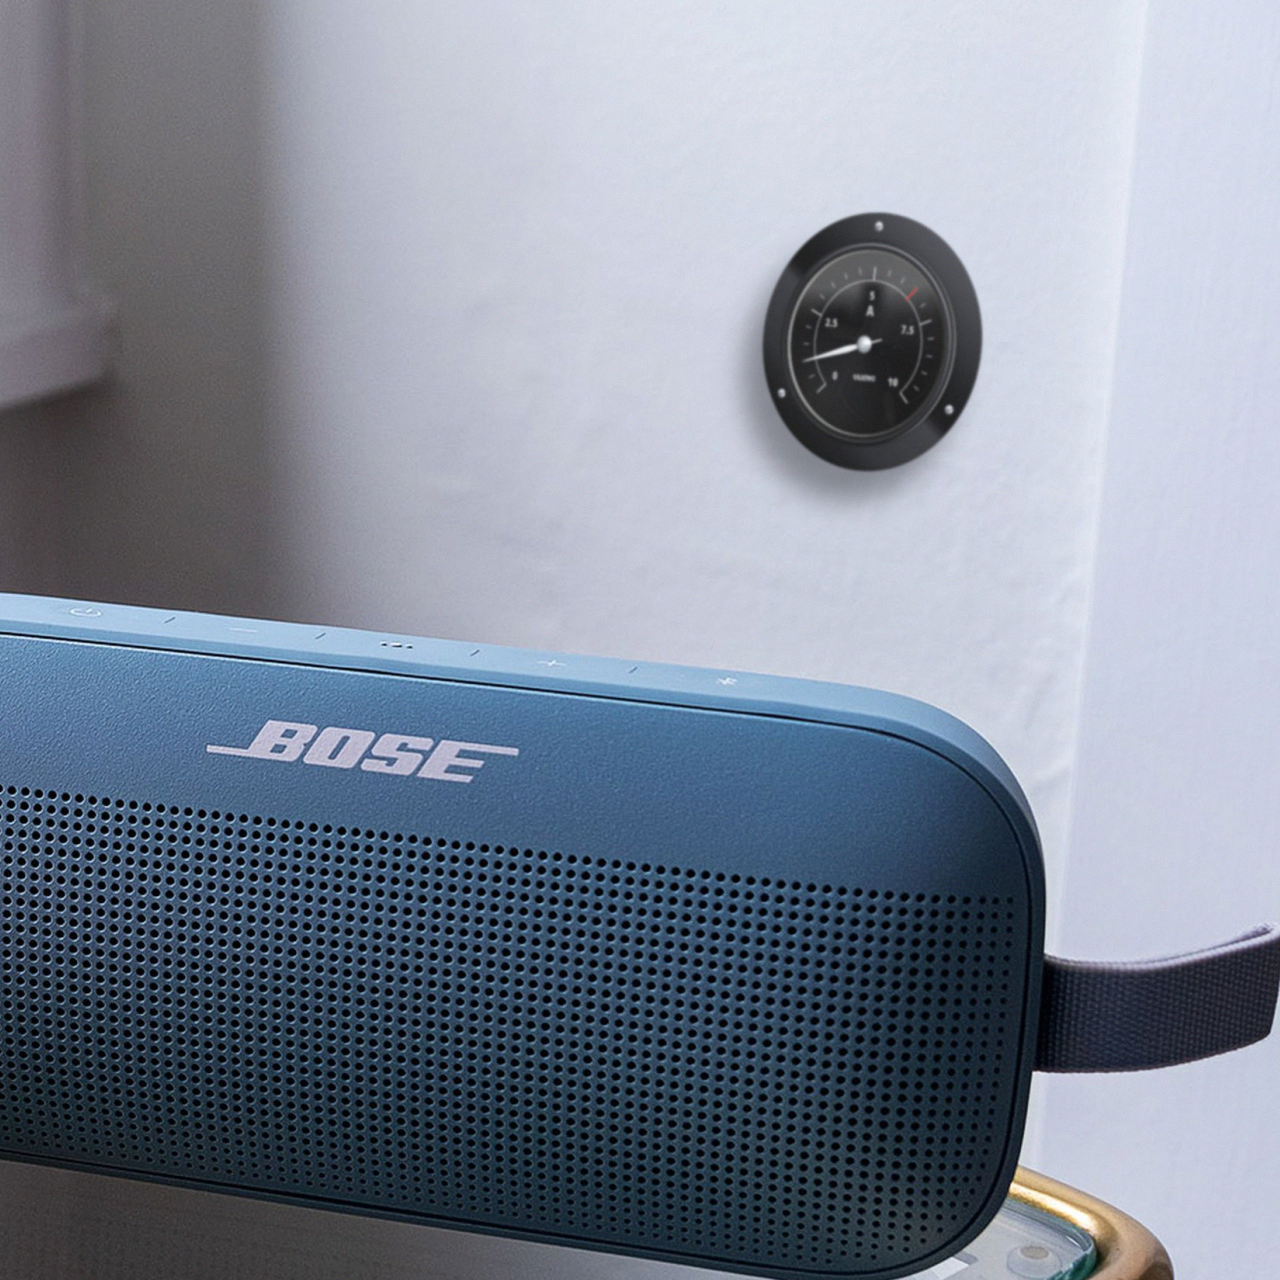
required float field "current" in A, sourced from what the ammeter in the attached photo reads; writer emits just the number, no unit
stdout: 1
